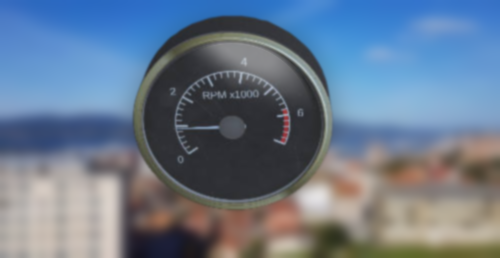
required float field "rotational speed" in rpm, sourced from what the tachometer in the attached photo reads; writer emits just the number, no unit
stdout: 1000
